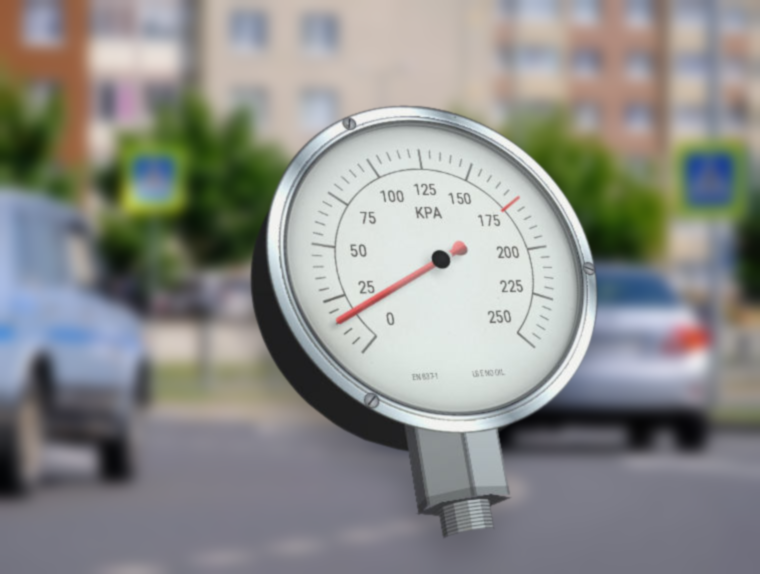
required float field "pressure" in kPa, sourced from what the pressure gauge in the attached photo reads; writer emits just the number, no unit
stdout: 15
